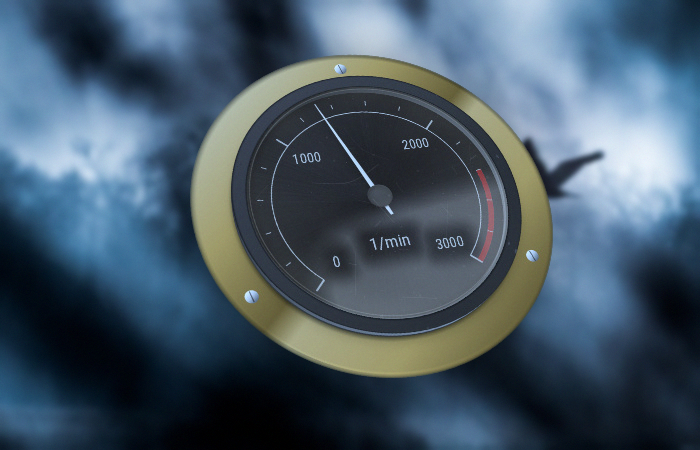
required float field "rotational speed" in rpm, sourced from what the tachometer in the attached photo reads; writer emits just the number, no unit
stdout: 1300
